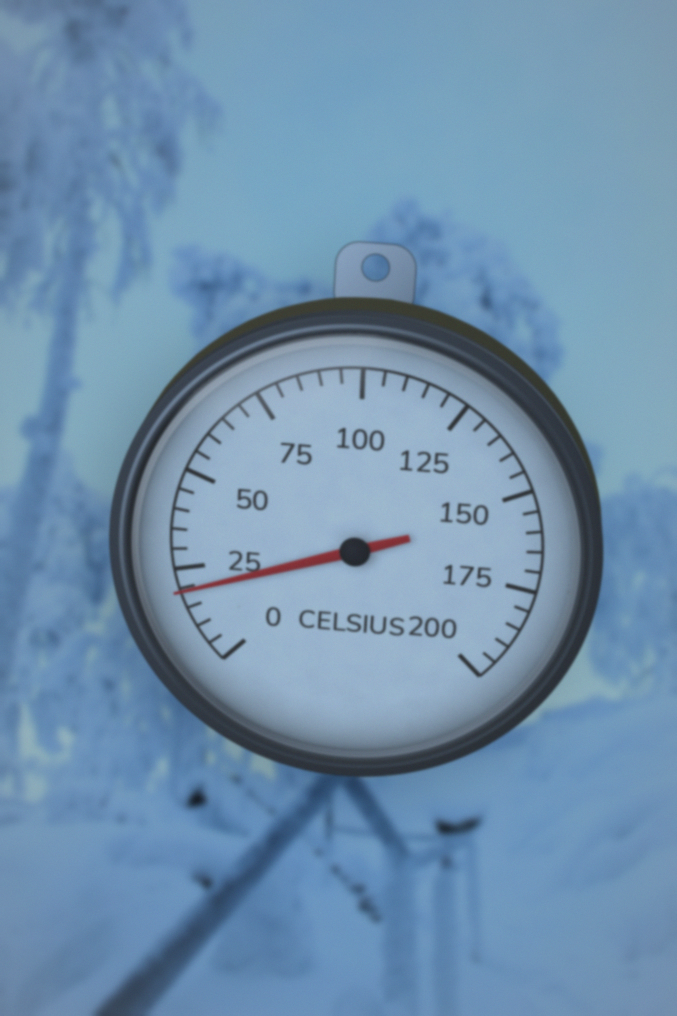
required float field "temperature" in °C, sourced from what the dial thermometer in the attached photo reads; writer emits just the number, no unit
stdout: 20
